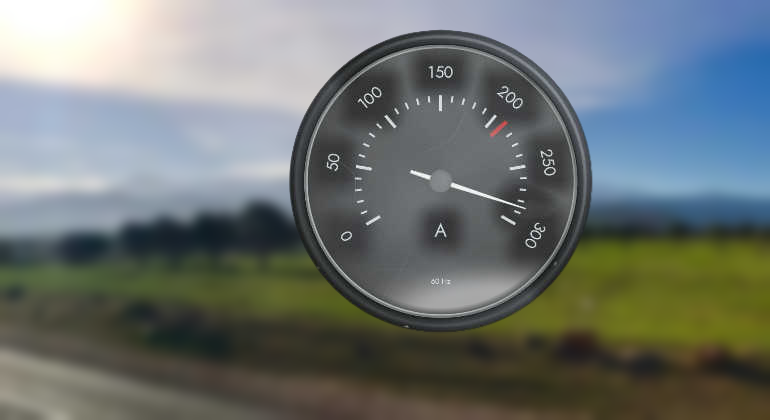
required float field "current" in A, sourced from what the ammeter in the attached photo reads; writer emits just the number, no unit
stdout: 285
